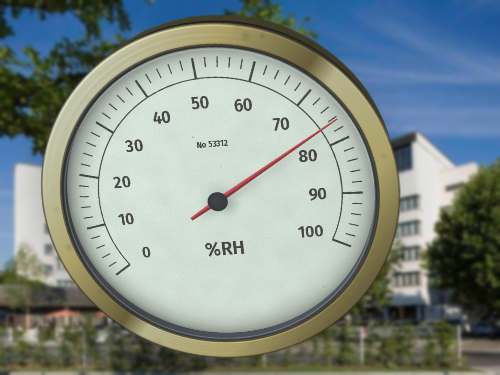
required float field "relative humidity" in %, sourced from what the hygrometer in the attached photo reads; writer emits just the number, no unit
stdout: 76
